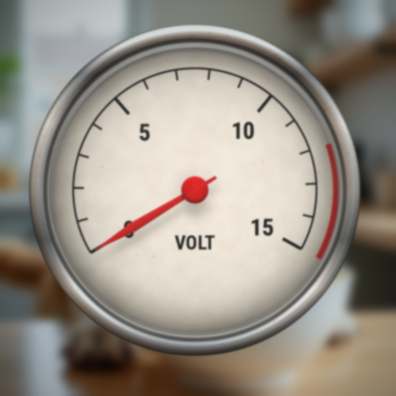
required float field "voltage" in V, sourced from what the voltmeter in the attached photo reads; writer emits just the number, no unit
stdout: 0
